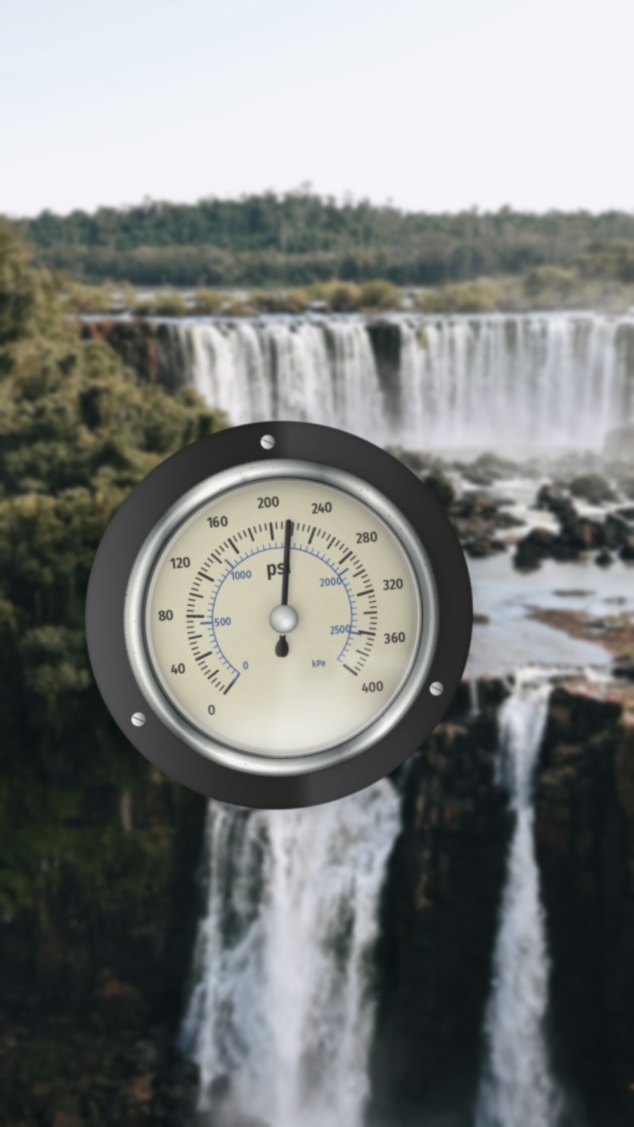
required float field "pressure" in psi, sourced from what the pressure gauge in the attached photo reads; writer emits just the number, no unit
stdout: 215
